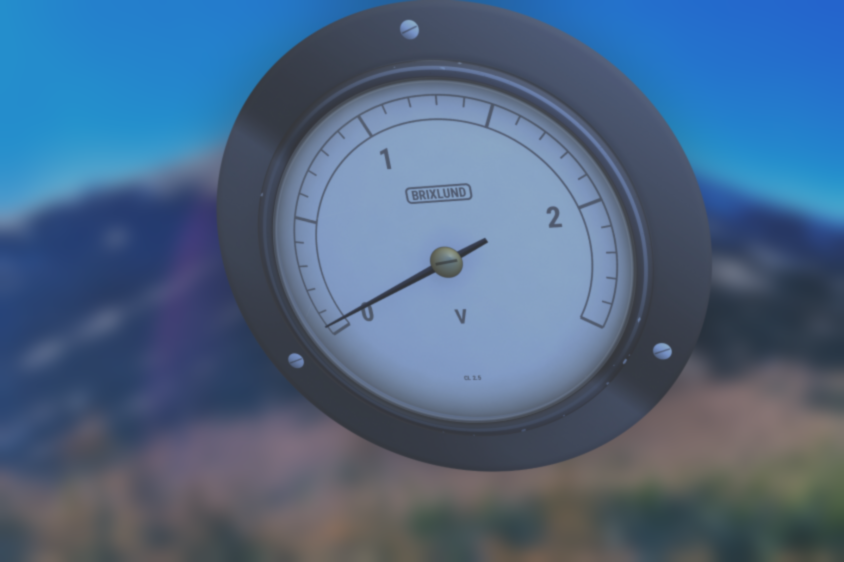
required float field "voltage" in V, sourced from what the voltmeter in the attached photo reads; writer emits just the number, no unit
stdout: 0.05
